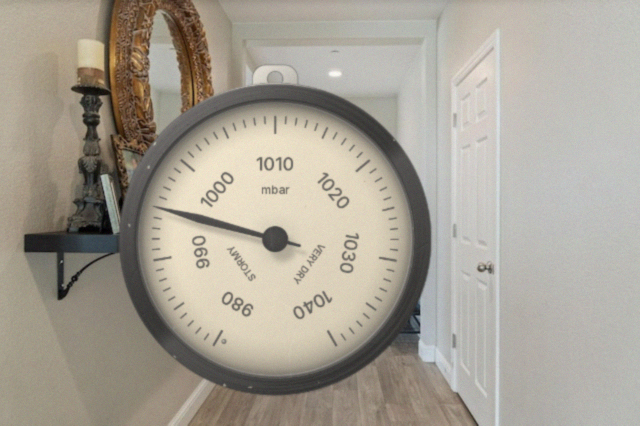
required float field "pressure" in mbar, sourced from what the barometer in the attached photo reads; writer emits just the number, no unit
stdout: 995
